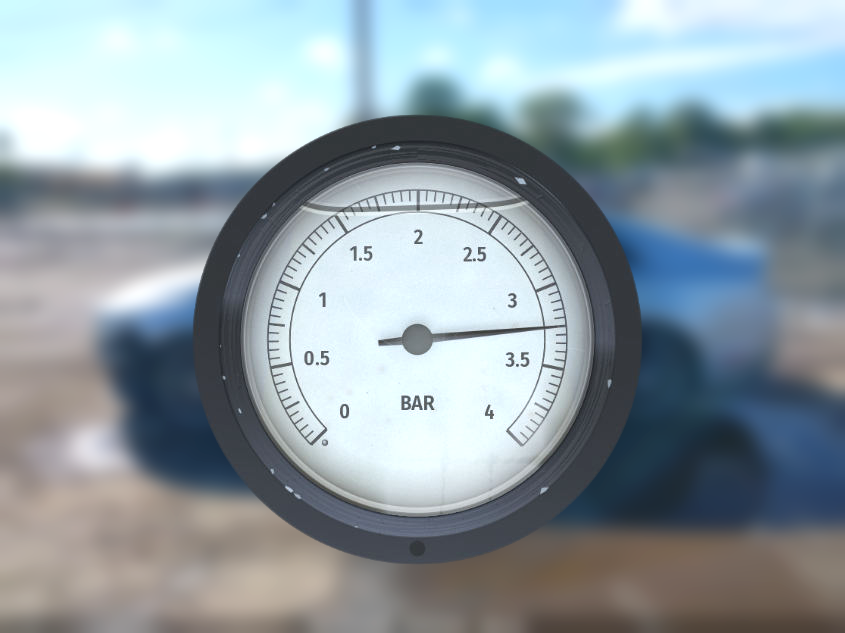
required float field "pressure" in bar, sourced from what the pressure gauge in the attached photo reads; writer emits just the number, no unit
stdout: 3.25
